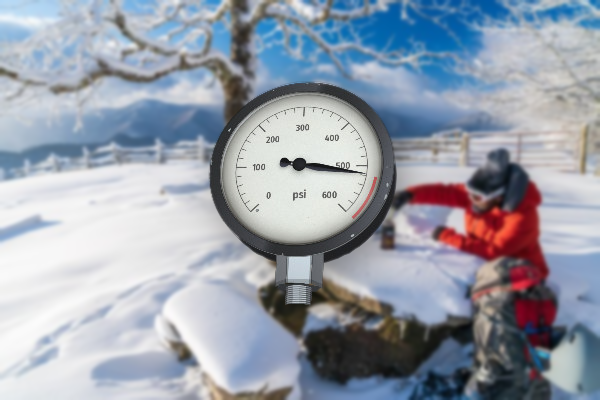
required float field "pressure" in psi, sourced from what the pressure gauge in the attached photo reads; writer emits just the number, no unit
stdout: 520
